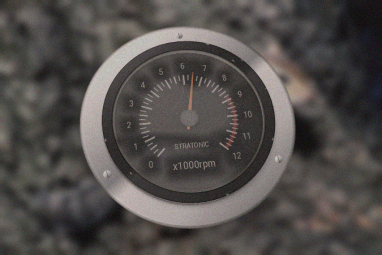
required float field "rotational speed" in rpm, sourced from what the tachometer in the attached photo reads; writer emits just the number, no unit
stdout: 6500
